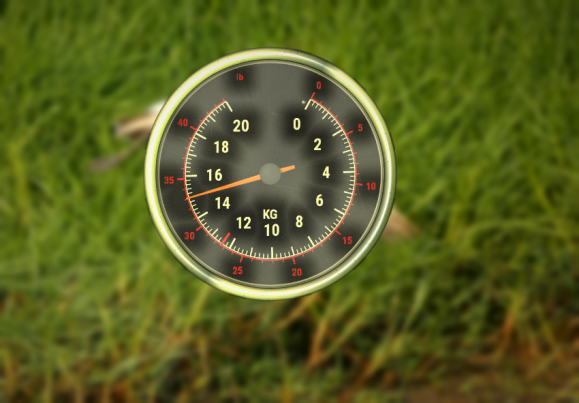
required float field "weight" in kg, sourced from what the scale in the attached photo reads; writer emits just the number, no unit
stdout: 15
